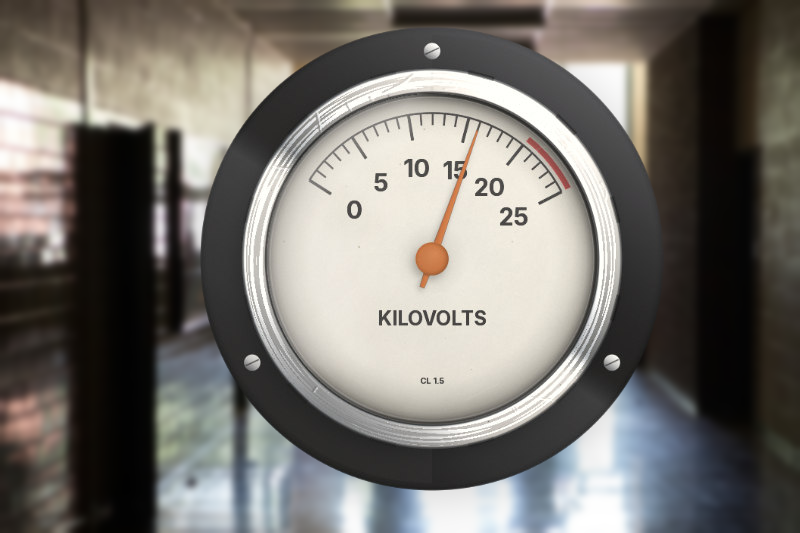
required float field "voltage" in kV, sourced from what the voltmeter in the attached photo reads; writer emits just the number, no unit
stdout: 16
